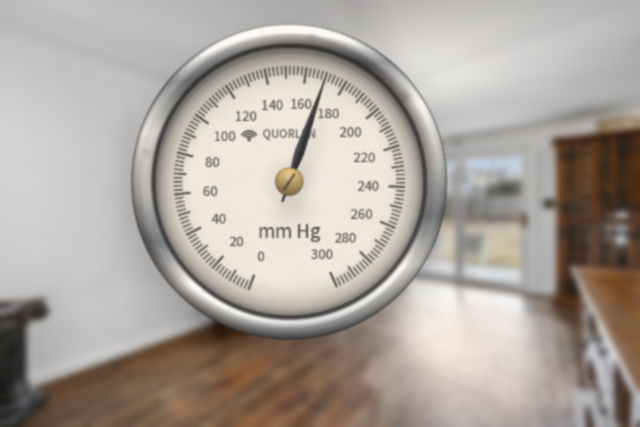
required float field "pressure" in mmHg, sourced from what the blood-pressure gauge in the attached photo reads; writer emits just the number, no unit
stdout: 170
